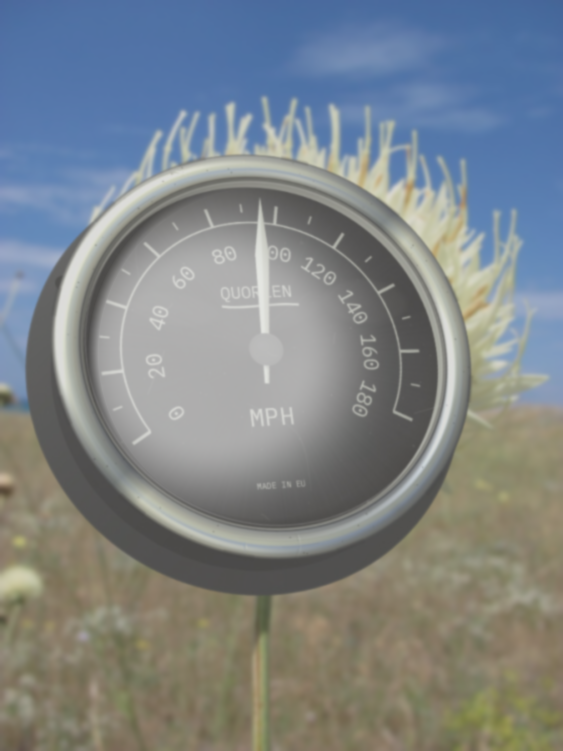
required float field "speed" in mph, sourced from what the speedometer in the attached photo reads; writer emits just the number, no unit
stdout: 95
